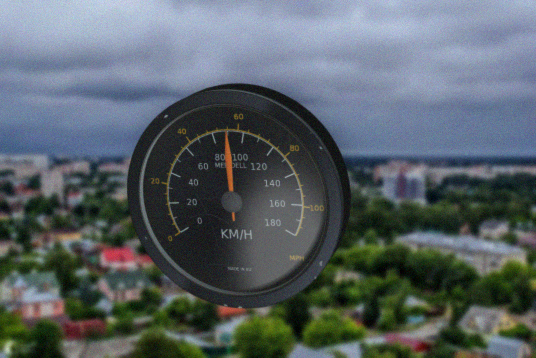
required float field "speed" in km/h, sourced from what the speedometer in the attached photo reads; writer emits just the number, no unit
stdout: 90
